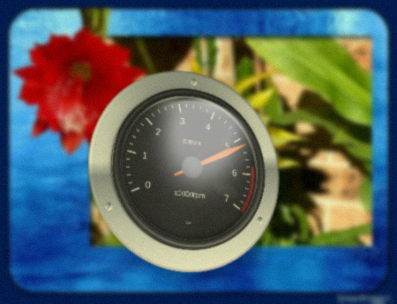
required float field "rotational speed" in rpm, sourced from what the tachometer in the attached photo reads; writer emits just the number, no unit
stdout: 5200
